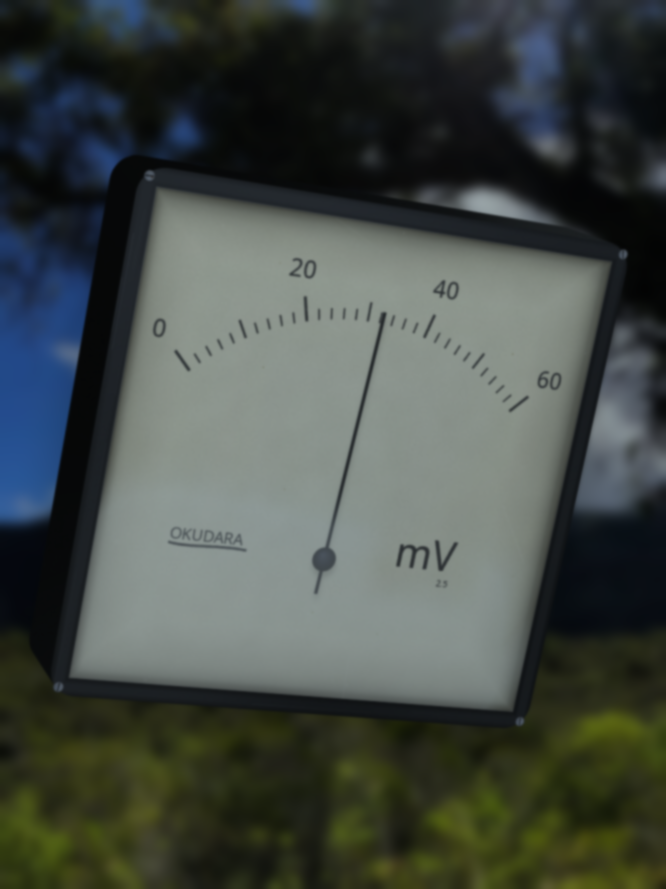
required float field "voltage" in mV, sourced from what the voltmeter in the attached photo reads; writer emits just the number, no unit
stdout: 32
